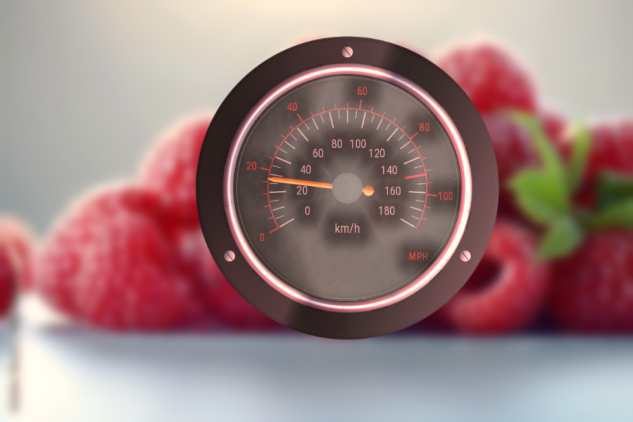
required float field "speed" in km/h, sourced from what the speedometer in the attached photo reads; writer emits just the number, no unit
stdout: 27.5
